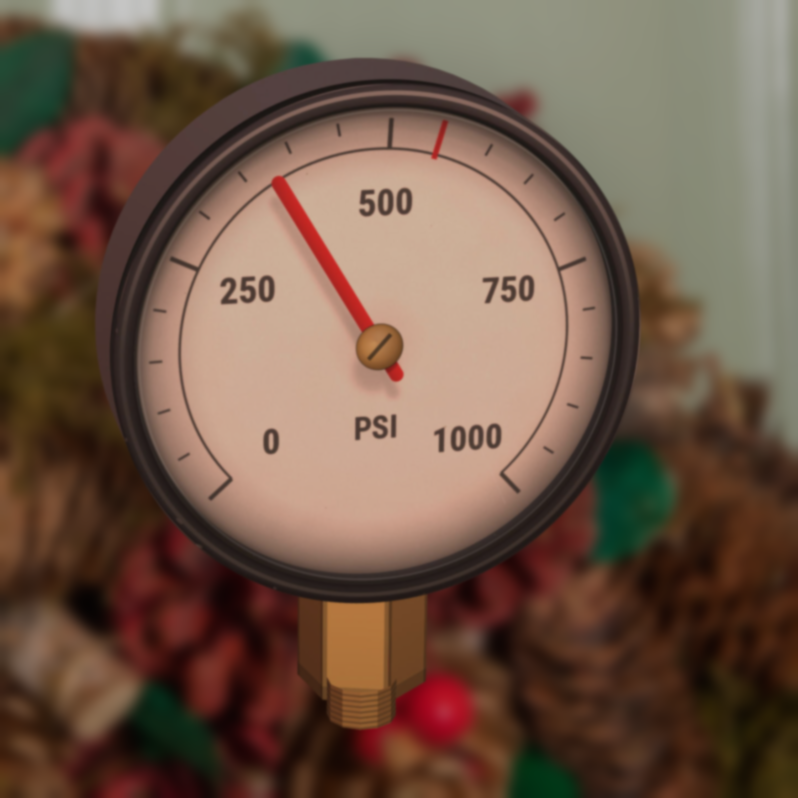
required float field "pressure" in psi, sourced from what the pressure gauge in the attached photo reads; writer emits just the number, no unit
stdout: 375
